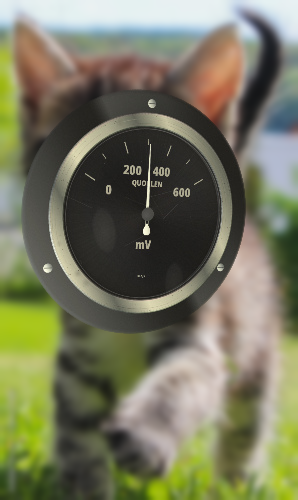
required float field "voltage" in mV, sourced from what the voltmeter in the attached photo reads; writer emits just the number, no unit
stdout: 300
